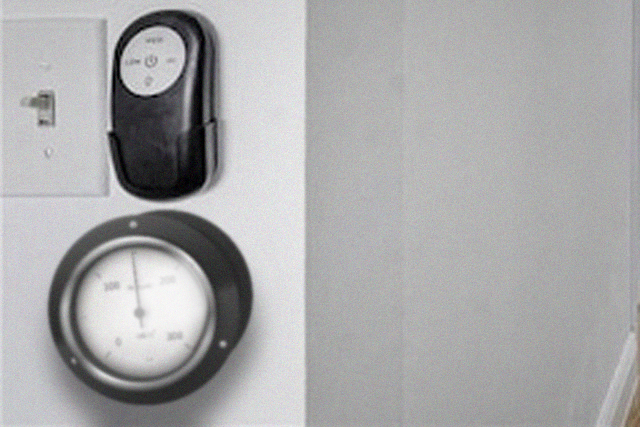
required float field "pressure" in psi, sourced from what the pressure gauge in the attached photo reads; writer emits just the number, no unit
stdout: 150
